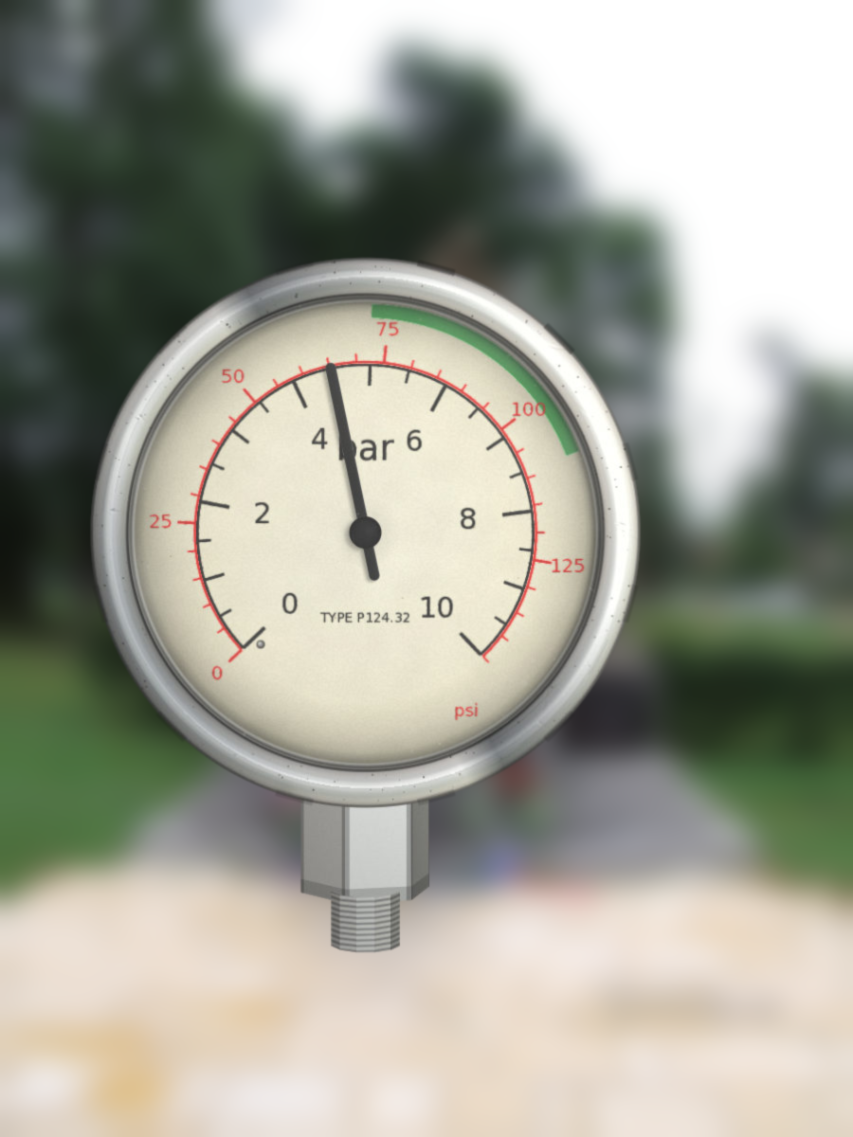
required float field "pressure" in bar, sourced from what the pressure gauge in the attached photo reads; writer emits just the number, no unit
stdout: 4.5
